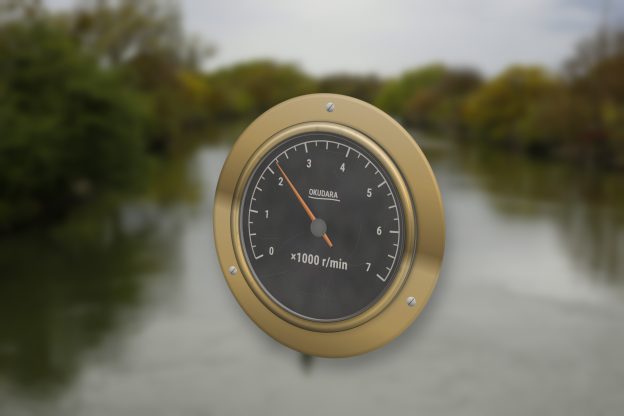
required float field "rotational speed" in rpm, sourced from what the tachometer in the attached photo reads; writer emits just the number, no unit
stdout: 2250
